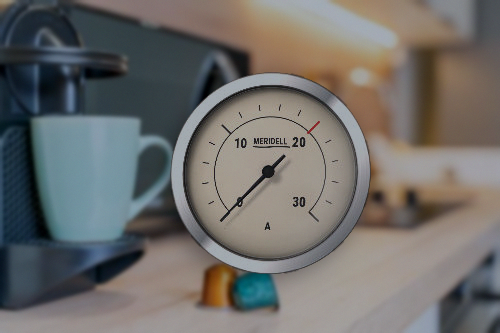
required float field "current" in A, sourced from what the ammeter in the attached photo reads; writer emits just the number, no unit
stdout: 0
